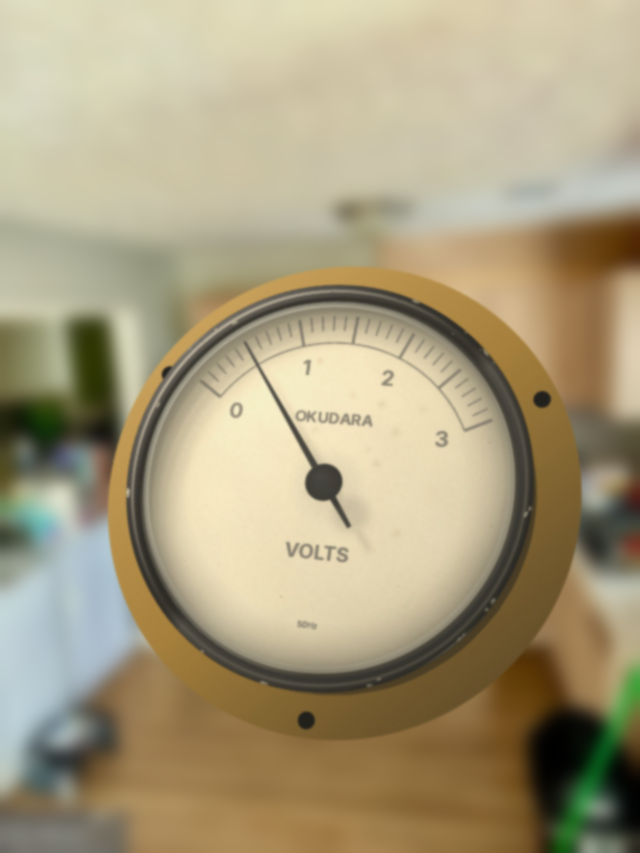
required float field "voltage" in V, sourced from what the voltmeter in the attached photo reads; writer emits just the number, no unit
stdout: 0.5
